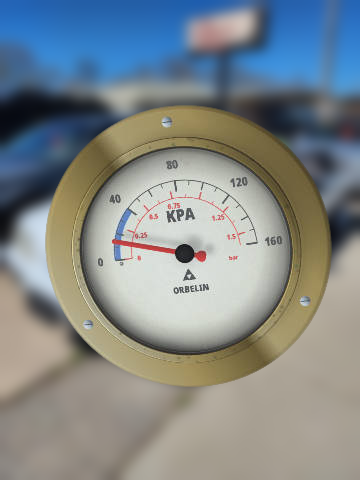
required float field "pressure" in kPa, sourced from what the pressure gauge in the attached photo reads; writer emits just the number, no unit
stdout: 15
